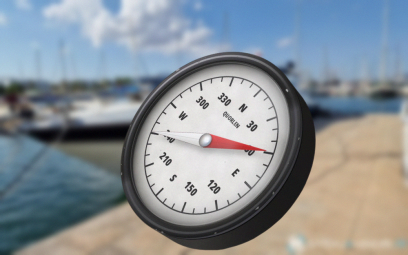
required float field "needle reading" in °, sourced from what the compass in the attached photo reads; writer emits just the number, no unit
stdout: 60
